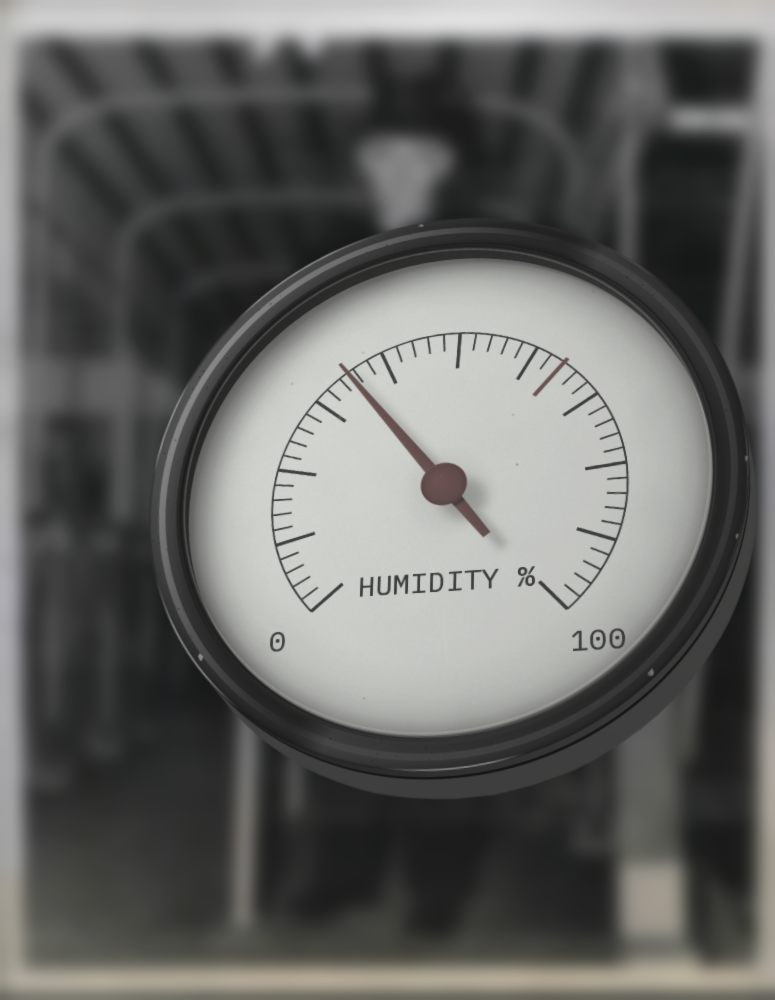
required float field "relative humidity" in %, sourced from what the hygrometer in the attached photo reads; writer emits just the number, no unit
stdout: 35
